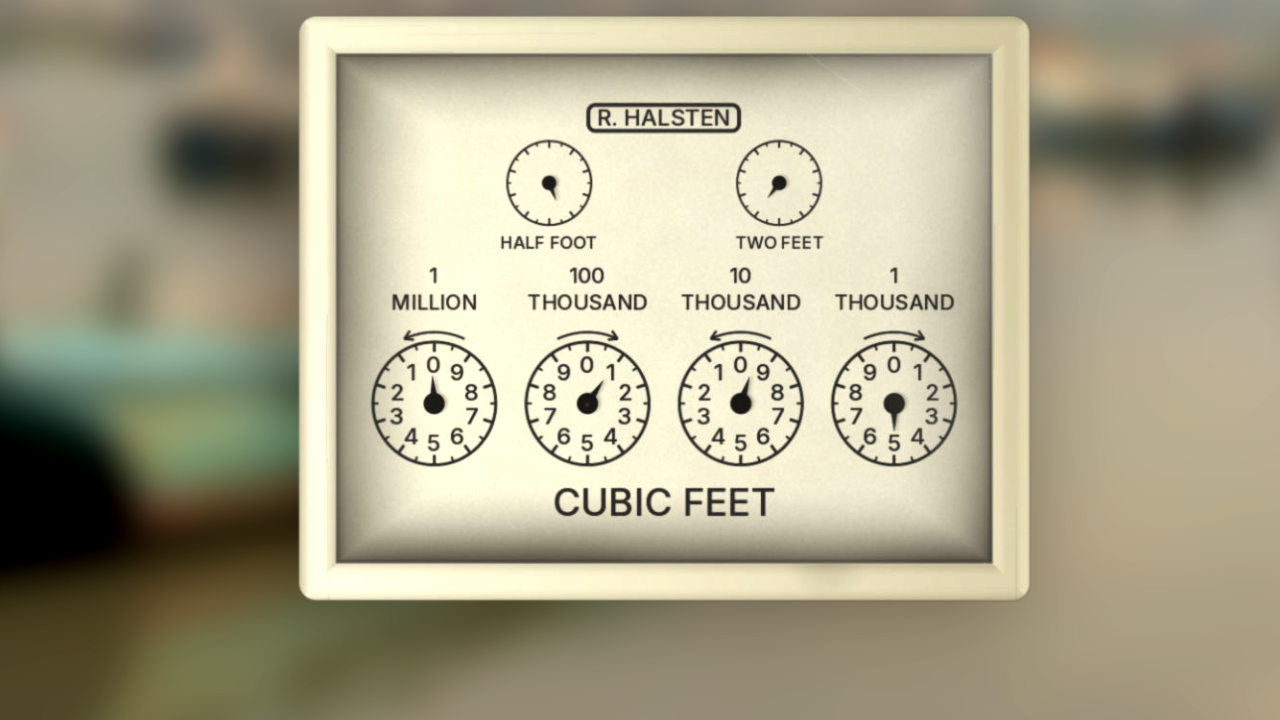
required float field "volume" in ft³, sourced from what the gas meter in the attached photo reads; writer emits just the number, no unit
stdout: 9500
